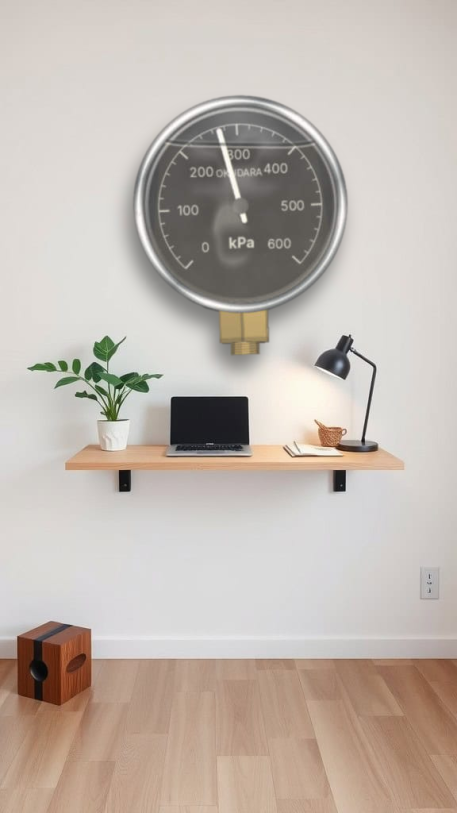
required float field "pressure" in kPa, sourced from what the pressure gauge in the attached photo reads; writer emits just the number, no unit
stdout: 270
